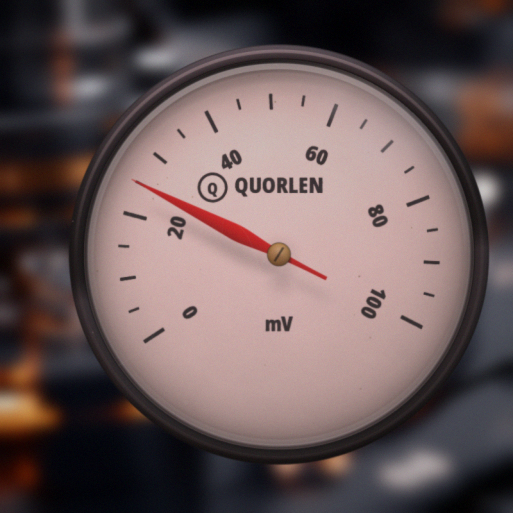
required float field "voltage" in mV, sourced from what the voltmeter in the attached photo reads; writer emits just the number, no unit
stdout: 25
